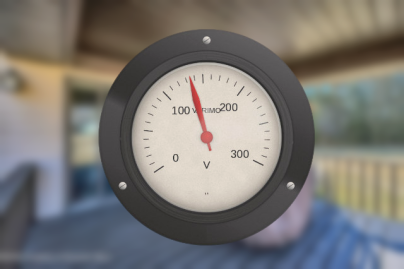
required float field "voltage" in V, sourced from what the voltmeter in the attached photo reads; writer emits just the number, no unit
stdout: 135
